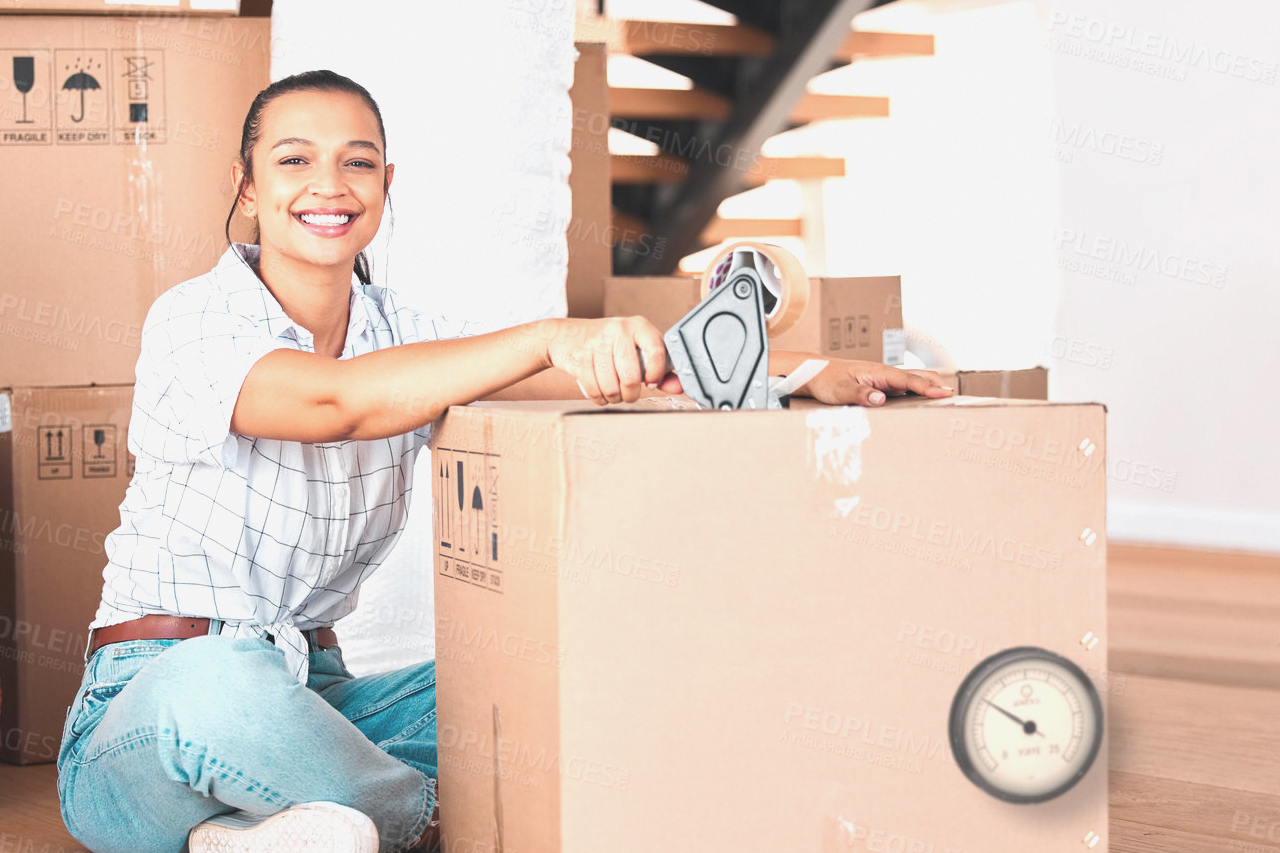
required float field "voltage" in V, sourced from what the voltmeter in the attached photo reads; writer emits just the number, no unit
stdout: 7.5
